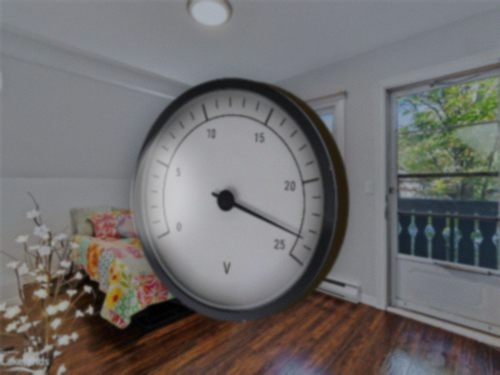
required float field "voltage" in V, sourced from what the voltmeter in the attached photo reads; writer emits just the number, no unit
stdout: 23.5
